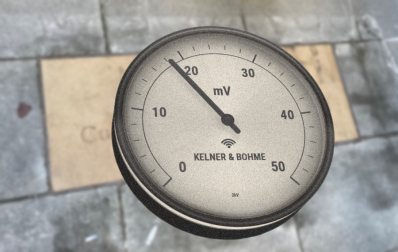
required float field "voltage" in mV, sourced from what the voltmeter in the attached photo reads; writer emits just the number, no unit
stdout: 18
